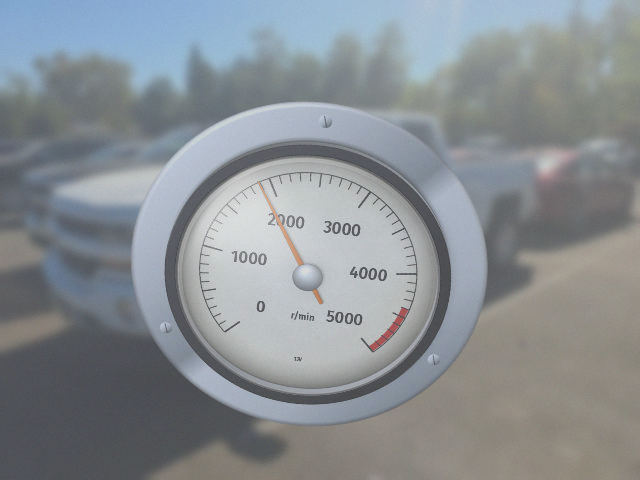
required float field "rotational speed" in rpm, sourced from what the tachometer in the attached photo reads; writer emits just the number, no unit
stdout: 1900
